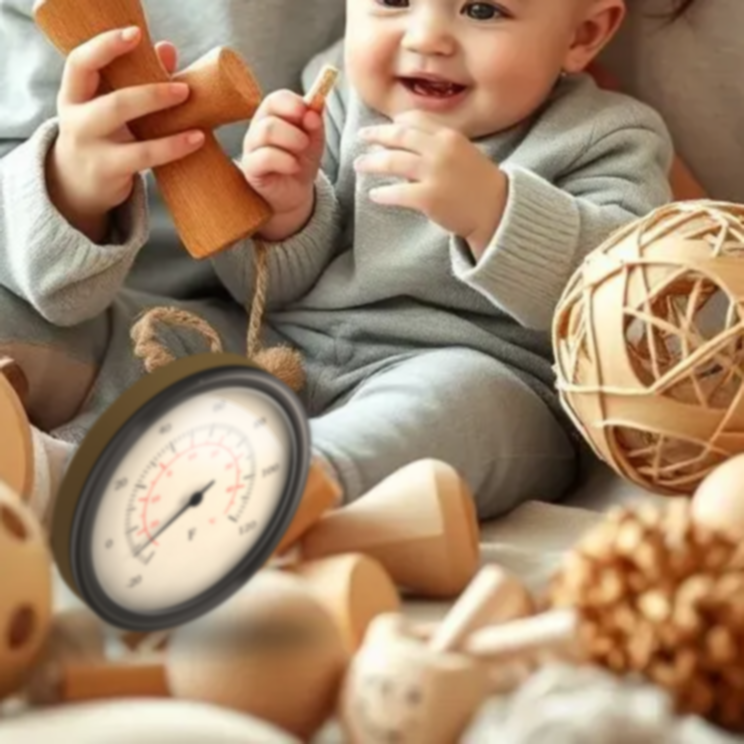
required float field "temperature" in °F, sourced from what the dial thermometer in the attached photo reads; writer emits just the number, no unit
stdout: -10
